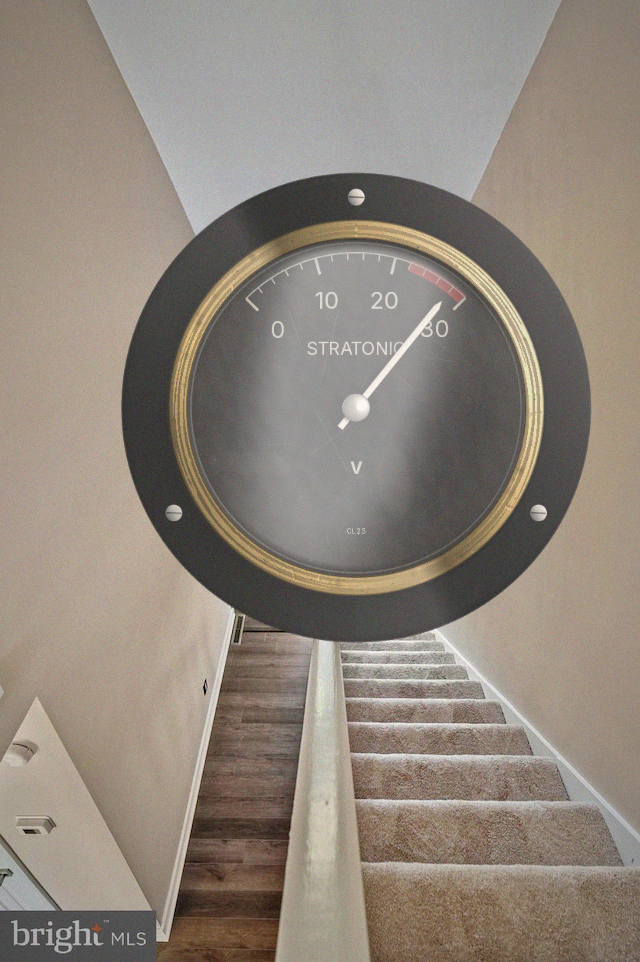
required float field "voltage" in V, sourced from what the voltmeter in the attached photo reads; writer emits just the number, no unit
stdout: 28
